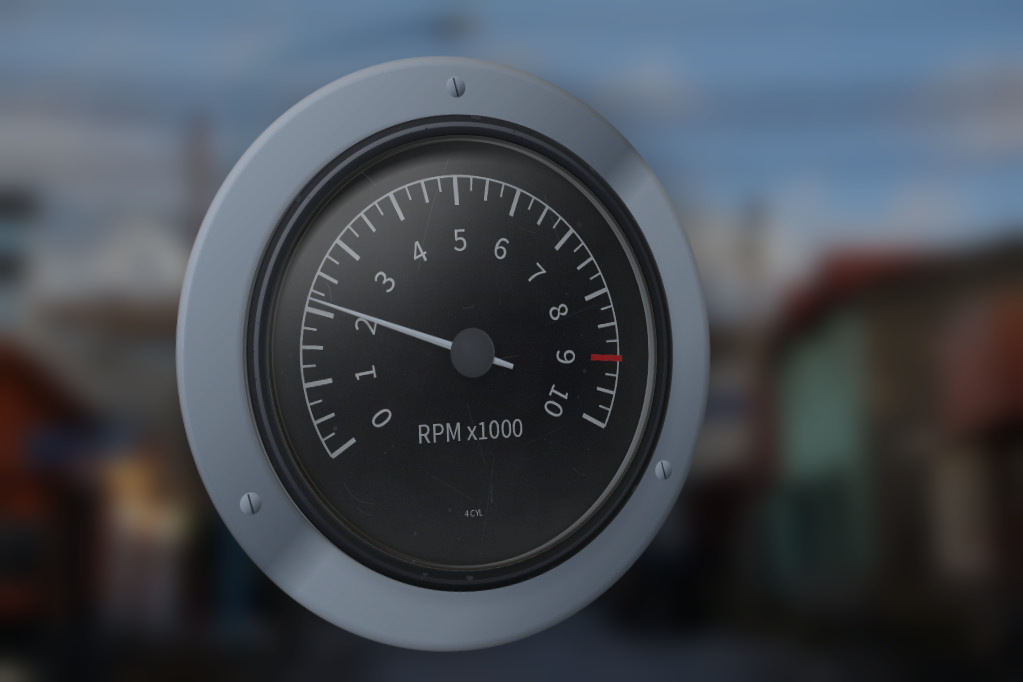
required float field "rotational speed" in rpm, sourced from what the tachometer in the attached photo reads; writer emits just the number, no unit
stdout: 2125
